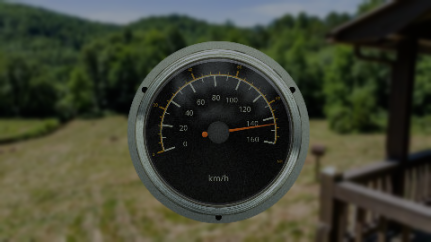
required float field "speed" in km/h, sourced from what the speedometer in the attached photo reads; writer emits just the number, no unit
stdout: 145
